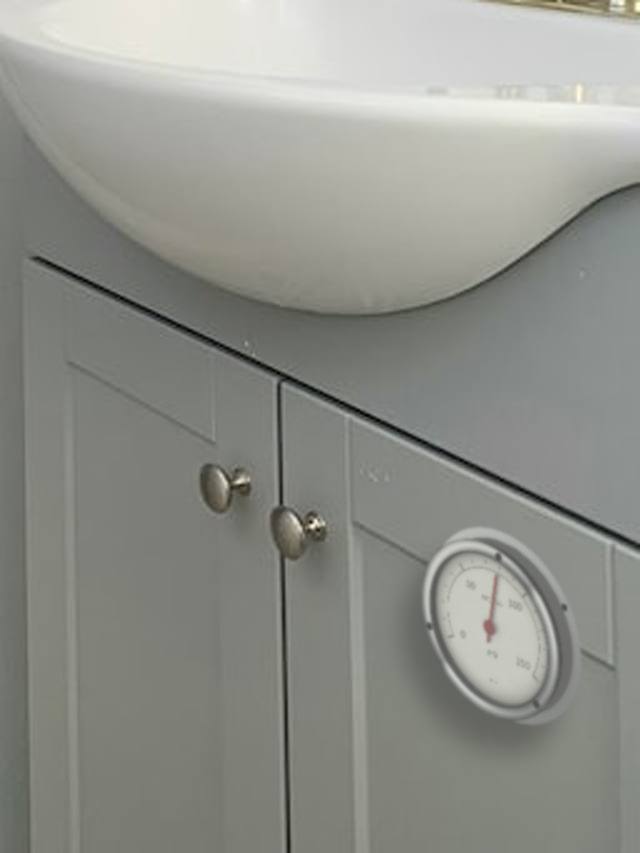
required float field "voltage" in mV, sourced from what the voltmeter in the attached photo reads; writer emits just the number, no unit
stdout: 80
